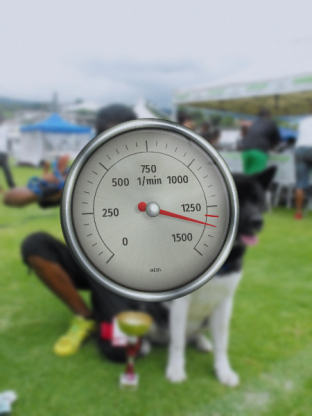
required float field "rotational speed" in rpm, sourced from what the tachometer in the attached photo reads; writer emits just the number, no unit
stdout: 1350
